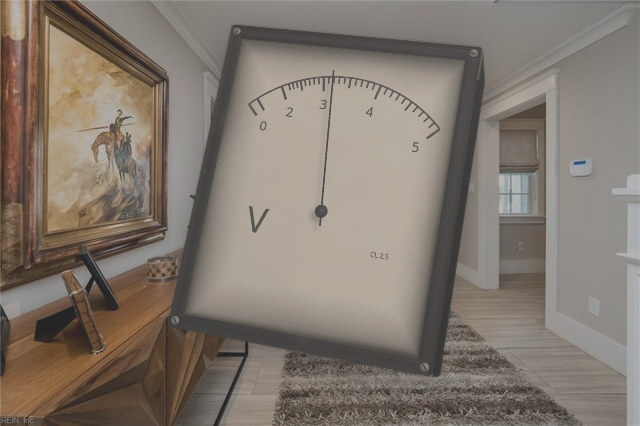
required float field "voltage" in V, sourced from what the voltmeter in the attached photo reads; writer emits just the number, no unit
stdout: 3.2
